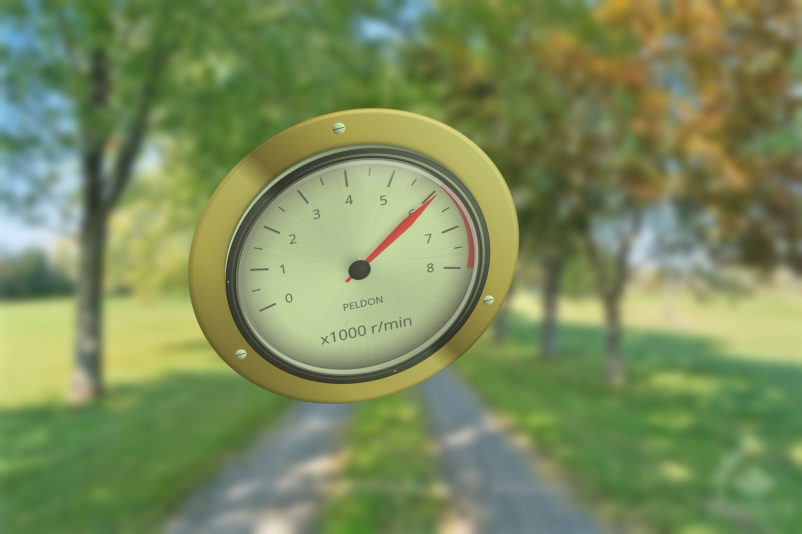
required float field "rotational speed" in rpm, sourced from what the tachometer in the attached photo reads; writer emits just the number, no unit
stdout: 6000
